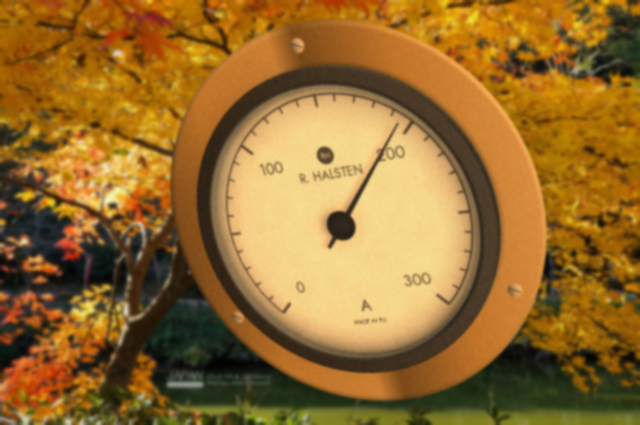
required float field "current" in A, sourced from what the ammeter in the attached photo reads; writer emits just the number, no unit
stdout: 195
